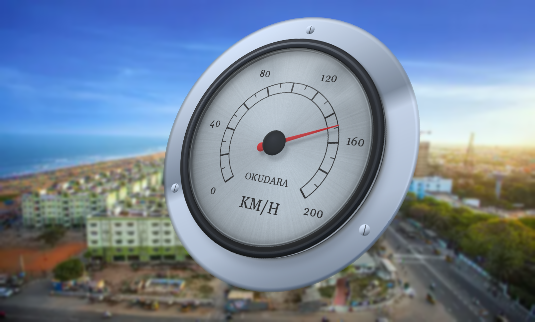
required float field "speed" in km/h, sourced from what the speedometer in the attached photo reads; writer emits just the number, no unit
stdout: 150
